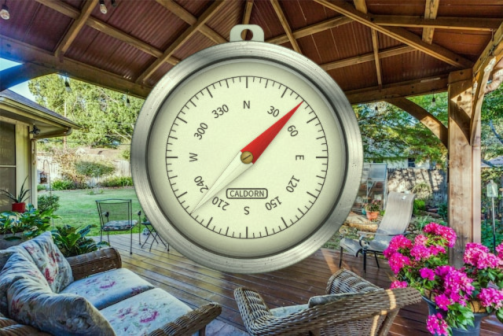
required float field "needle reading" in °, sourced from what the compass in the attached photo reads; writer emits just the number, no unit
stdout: 45
